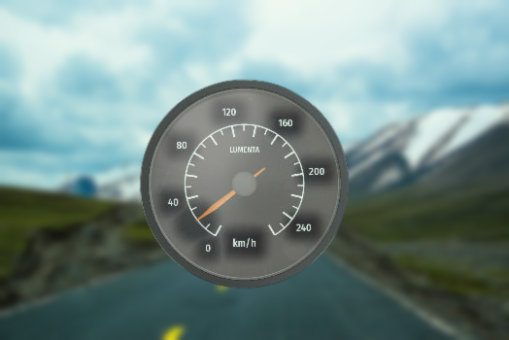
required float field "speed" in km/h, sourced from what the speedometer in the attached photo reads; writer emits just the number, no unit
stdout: 20
